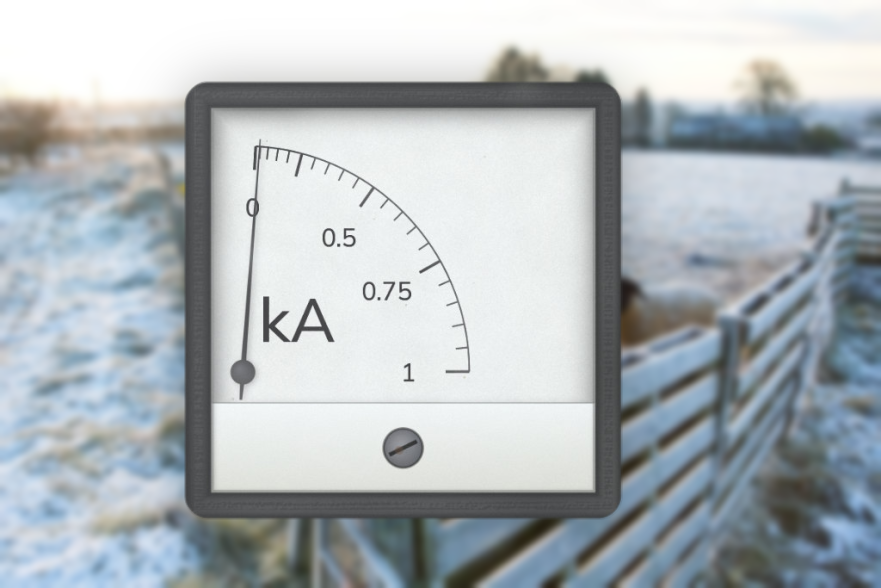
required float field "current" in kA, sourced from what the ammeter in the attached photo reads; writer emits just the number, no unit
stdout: 0.05
